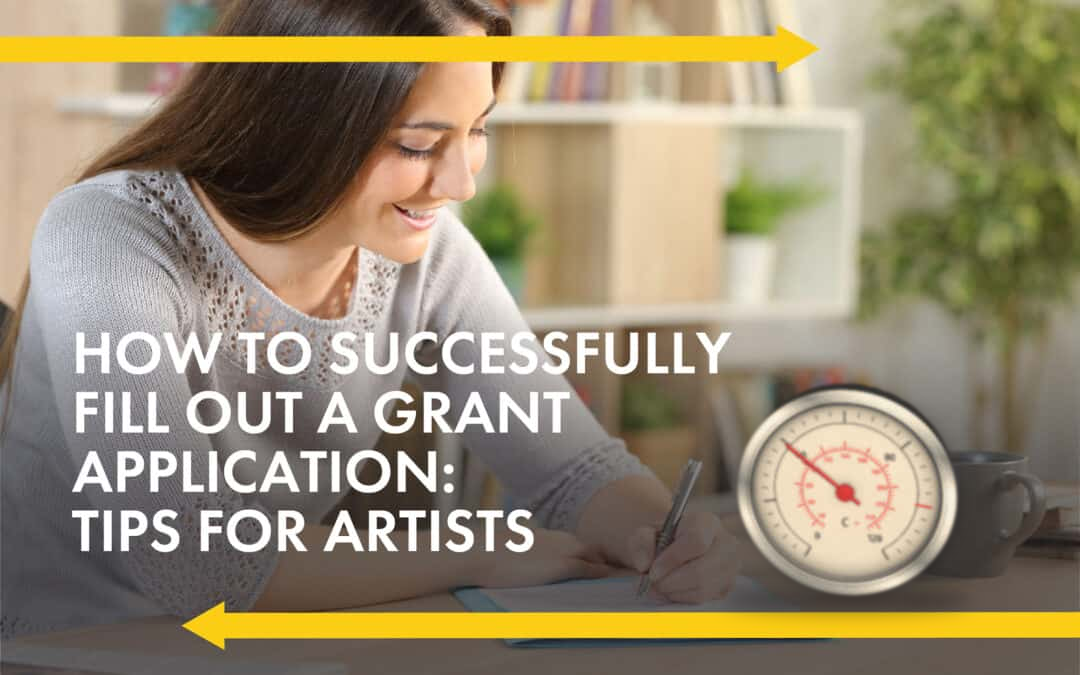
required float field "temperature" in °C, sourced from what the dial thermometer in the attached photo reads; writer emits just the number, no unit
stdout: 40
